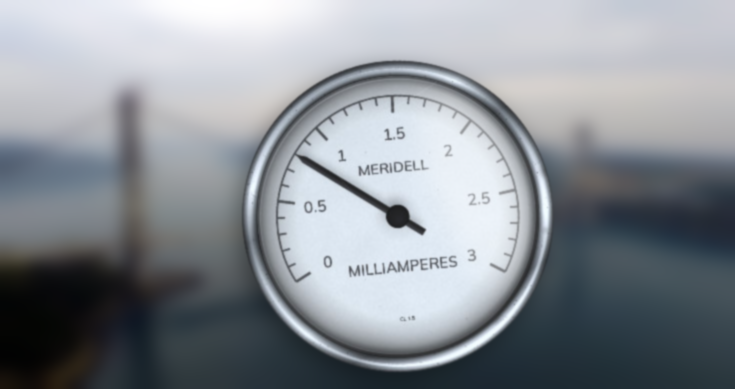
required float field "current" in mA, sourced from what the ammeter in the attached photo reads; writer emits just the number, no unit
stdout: 0.8
